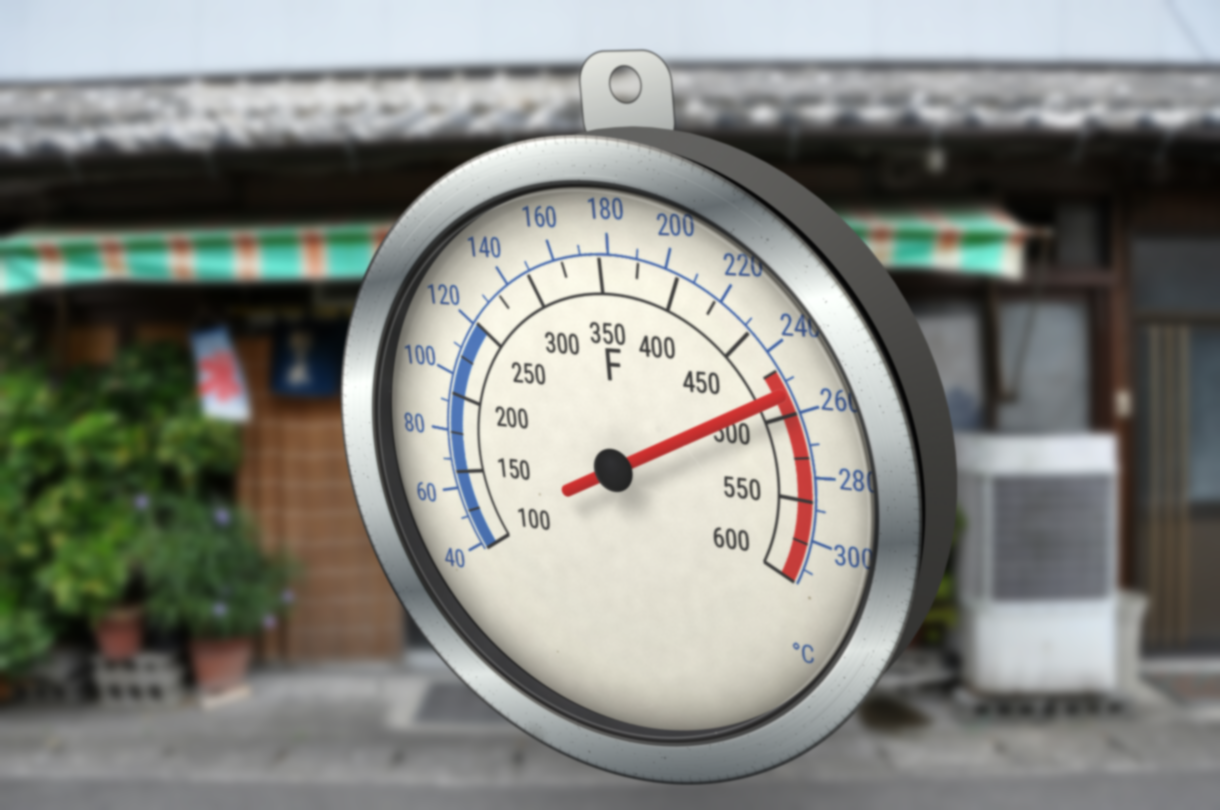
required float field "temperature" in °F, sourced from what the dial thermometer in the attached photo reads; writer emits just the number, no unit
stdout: 487.5
